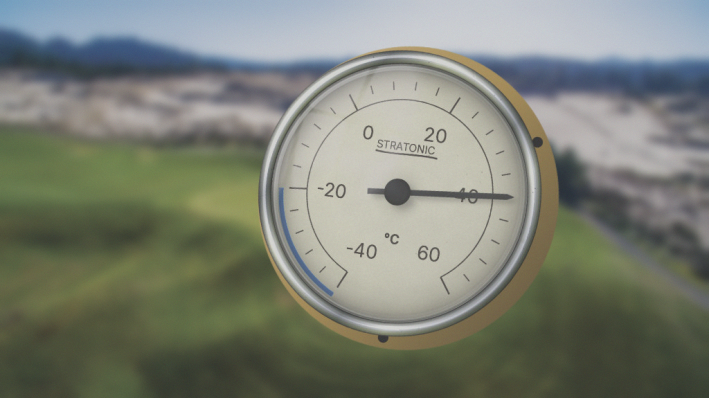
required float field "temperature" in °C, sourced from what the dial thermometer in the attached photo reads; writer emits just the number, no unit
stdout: 40
